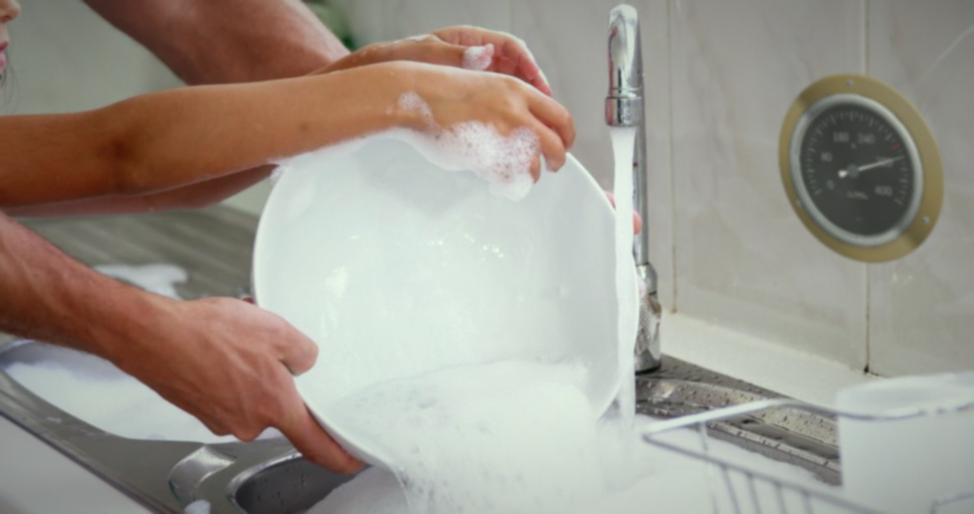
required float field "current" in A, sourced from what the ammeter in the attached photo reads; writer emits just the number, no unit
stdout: 320
